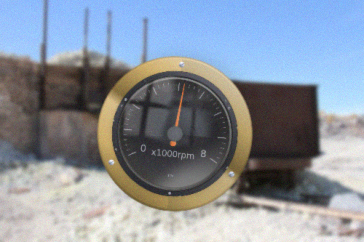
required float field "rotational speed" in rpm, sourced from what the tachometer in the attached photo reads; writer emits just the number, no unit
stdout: 4200
